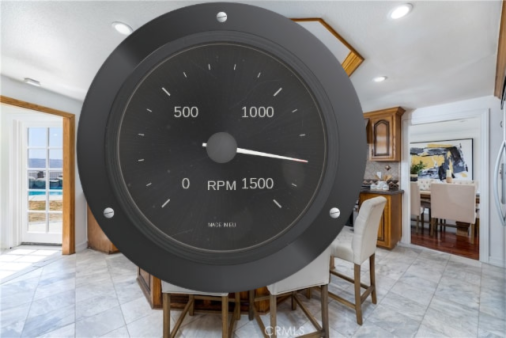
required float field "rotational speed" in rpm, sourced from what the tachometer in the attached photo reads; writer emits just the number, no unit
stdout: 1300
